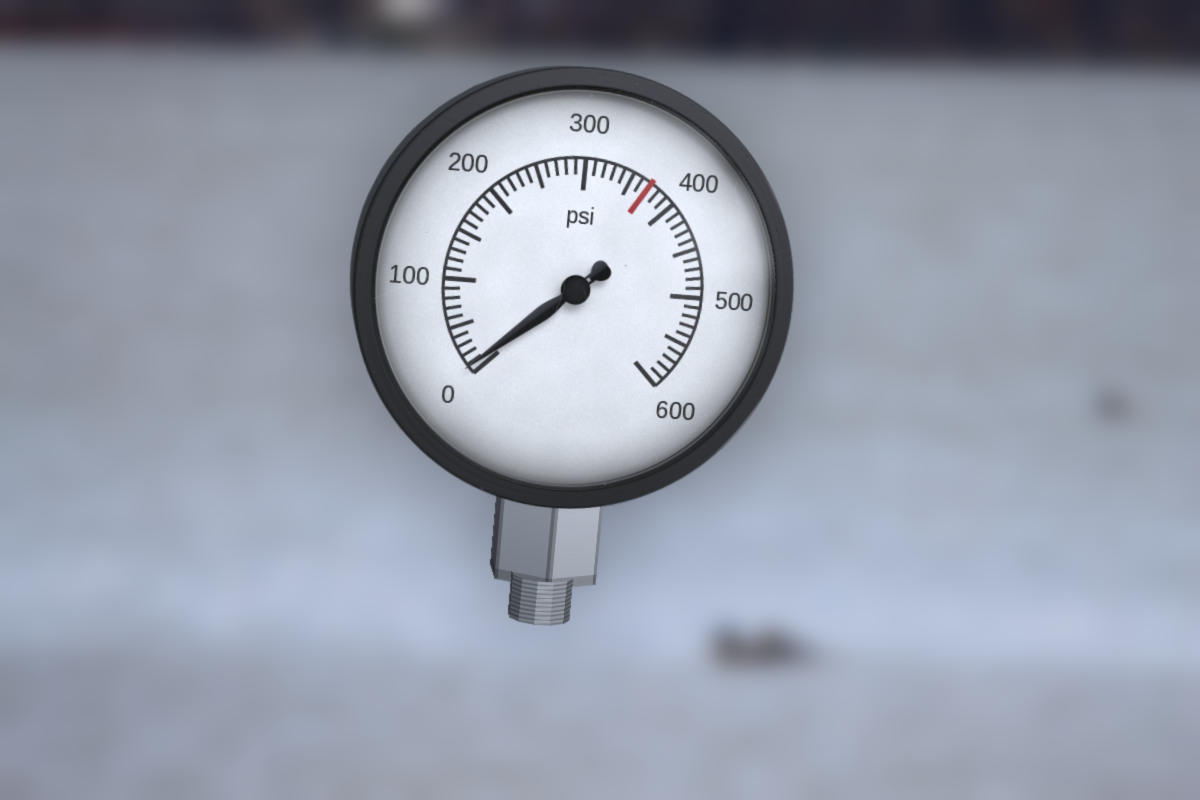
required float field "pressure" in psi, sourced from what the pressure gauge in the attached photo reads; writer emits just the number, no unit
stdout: 10
